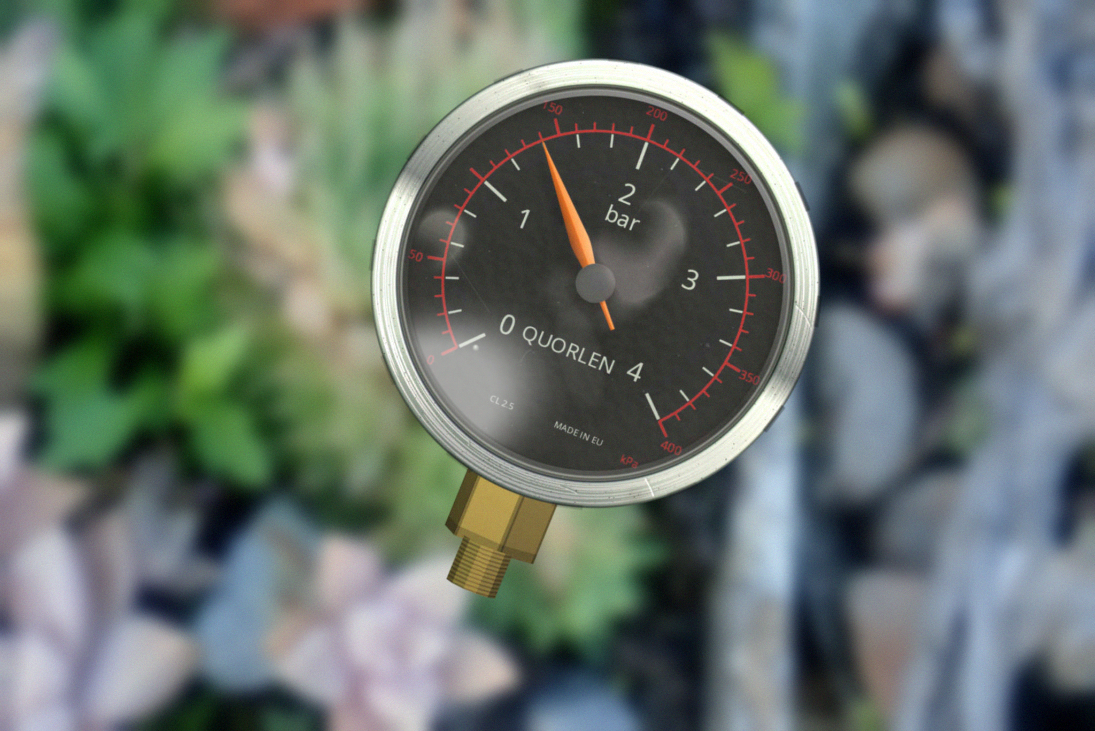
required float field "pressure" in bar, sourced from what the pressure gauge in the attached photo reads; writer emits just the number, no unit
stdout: 1.4
